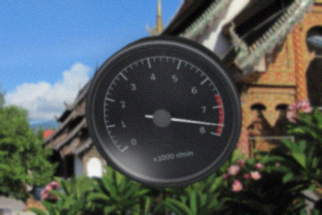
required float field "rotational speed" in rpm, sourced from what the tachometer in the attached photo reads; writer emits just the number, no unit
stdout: 7600
